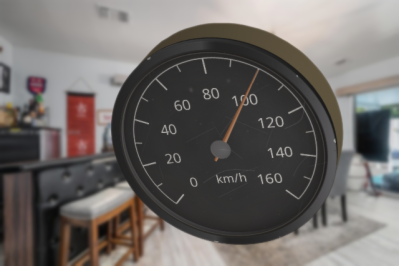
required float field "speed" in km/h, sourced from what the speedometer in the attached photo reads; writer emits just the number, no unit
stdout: 100
